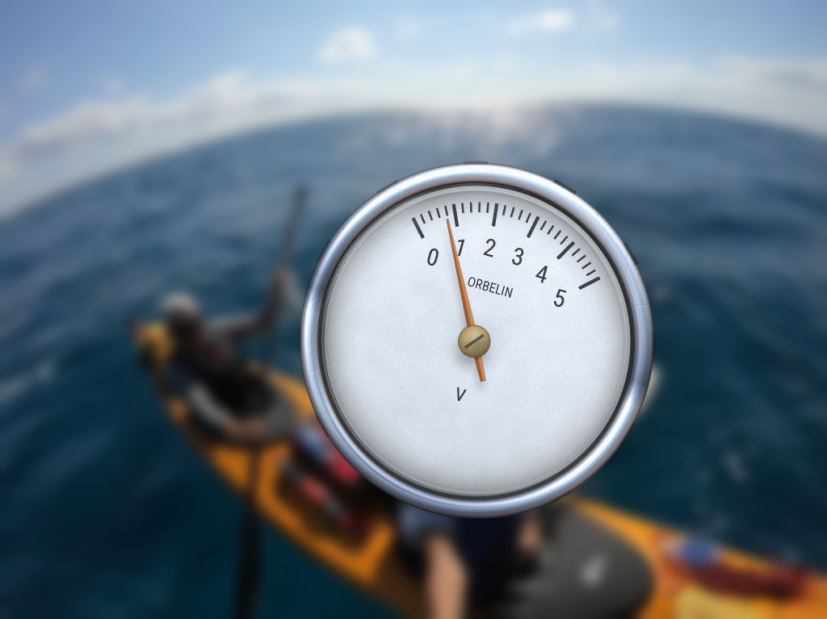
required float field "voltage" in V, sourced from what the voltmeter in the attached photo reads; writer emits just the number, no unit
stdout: 0.8
